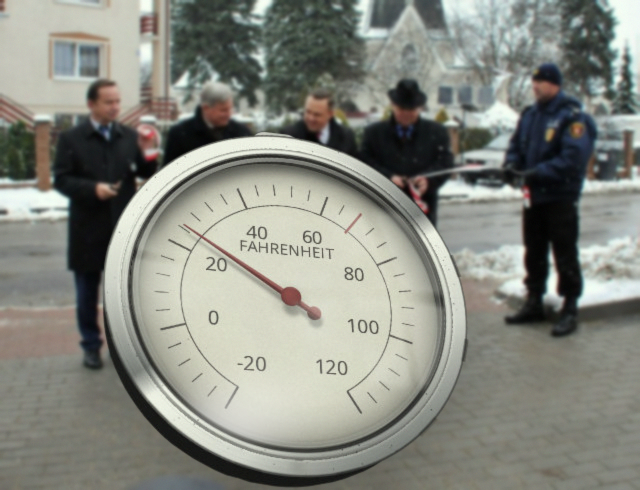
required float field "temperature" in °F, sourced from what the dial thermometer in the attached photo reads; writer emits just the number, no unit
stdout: 24
